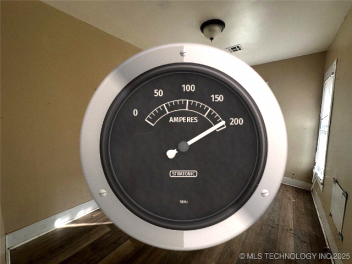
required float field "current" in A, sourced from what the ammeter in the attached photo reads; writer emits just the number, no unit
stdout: 190
